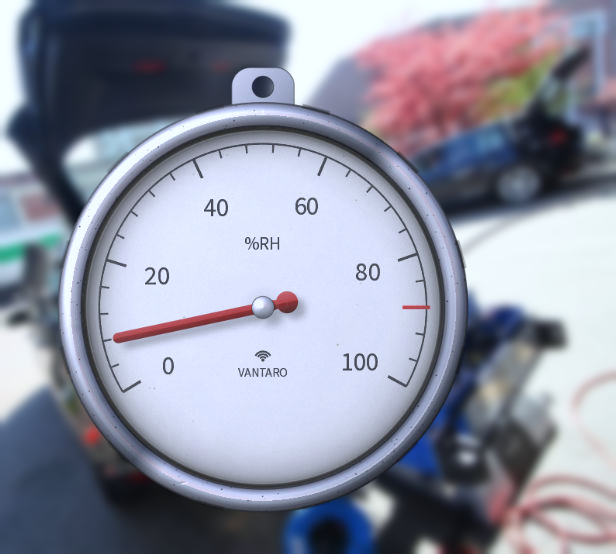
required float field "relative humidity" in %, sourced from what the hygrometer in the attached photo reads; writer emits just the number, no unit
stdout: 8
